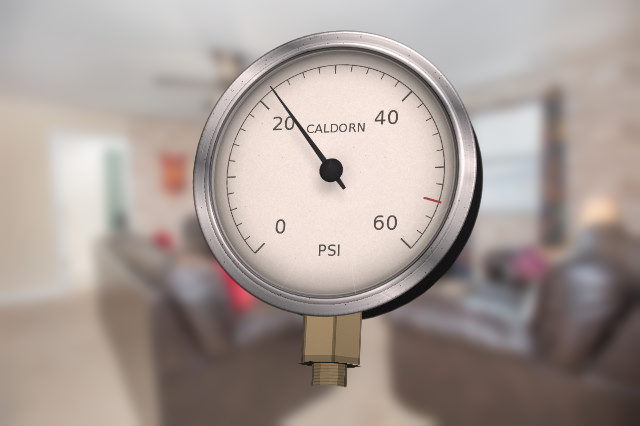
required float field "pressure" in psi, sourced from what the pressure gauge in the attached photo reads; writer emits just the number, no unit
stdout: 22
